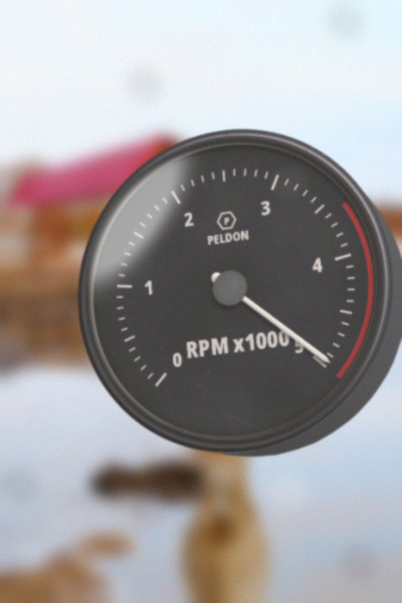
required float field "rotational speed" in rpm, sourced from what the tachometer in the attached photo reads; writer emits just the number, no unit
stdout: 4950
